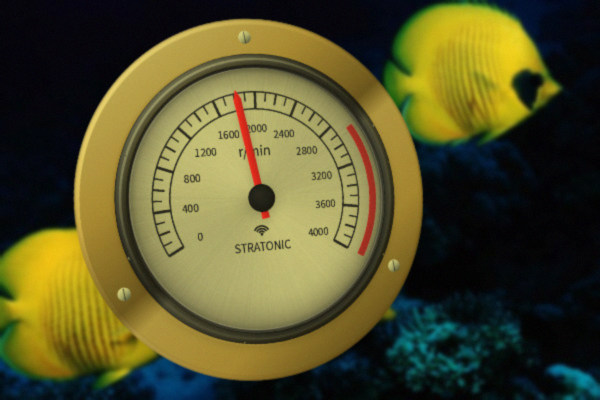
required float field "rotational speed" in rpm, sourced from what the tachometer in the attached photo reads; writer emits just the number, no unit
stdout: 1800
